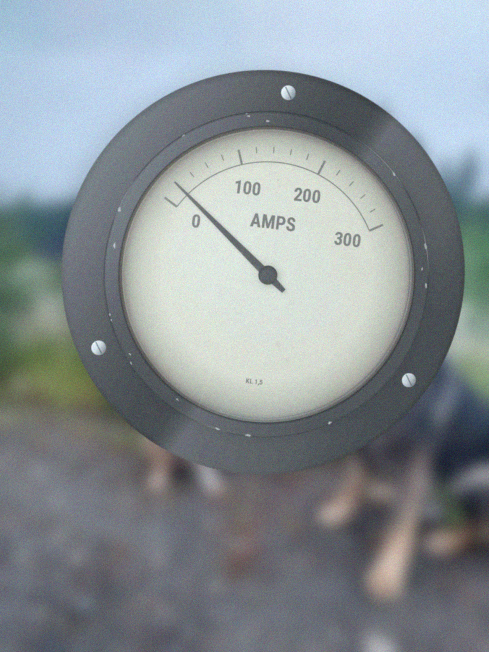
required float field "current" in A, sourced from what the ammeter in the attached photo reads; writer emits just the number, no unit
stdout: 20
